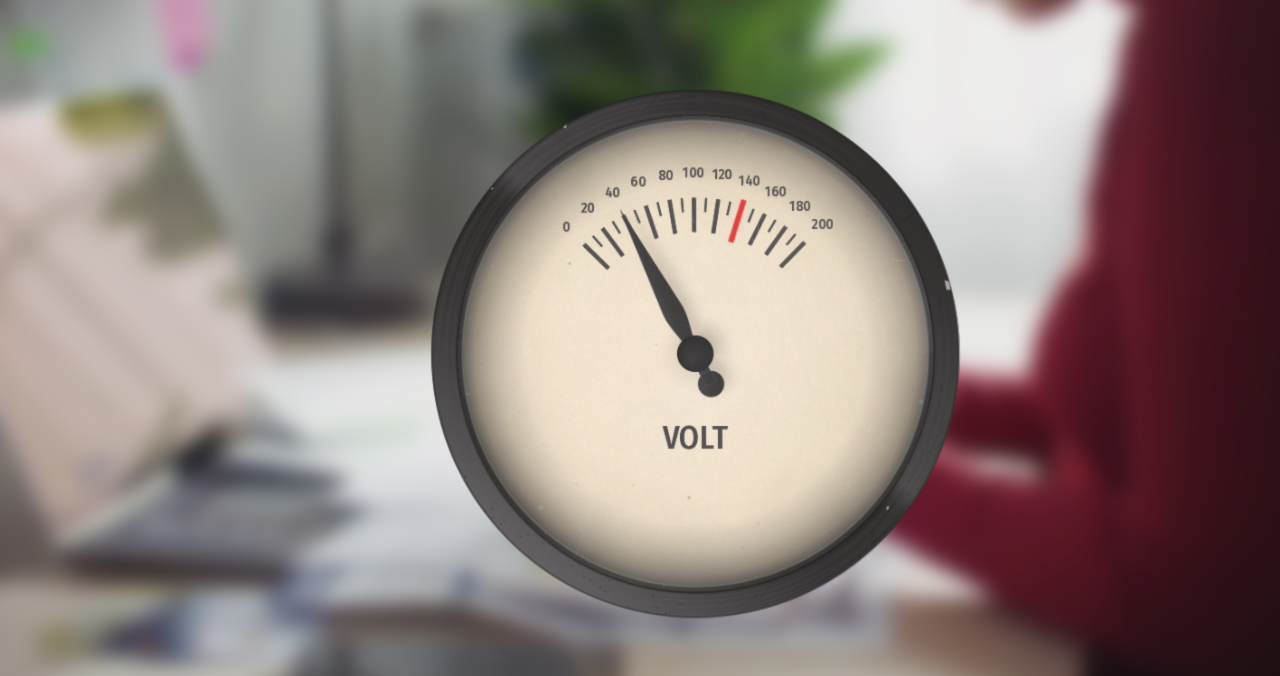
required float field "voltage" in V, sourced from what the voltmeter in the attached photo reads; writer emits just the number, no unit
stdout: 40
